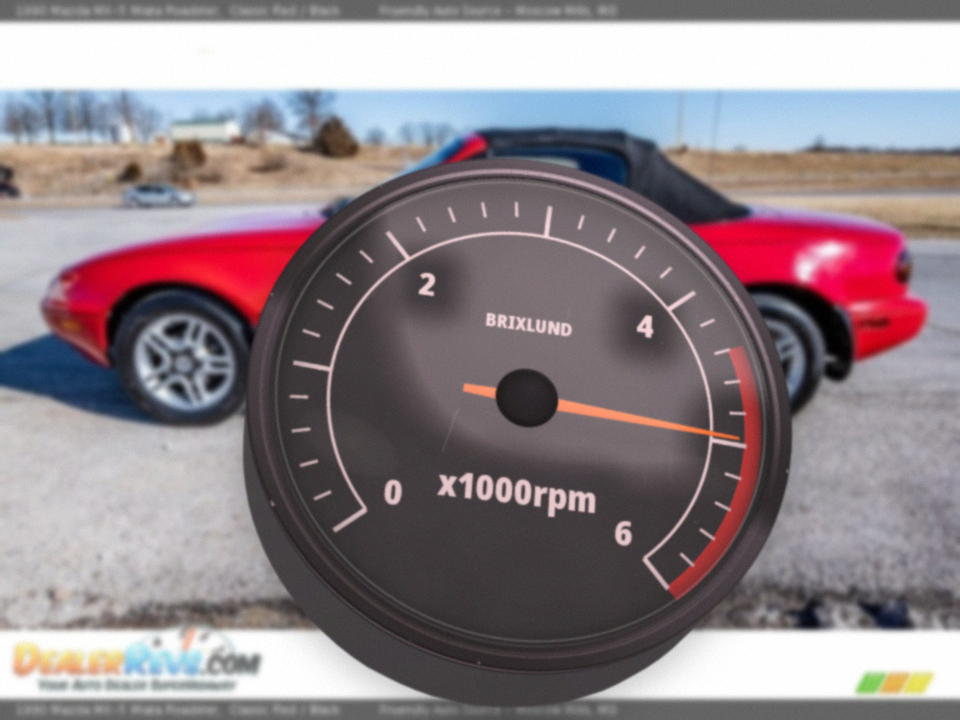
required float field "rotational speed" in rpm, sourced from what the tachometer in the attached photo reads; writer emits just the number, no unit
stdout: 5000
